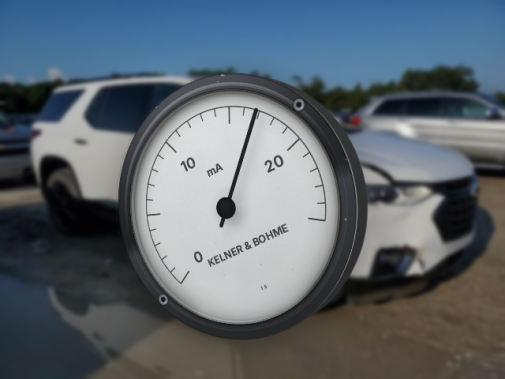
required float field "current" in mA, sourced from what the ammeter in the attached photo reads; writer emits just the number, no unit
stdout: 17
